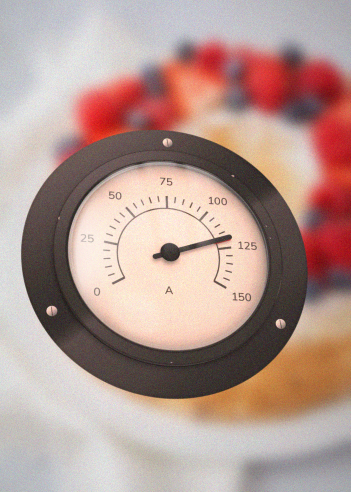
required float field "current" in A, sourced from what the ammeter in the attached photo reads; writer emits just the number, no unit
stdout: 120
